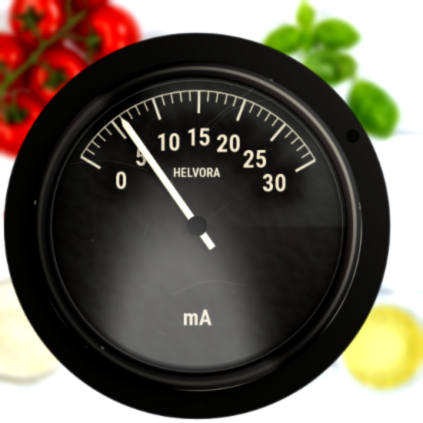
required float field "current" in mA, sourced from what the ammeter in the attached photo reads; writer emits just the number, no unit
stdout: 6
